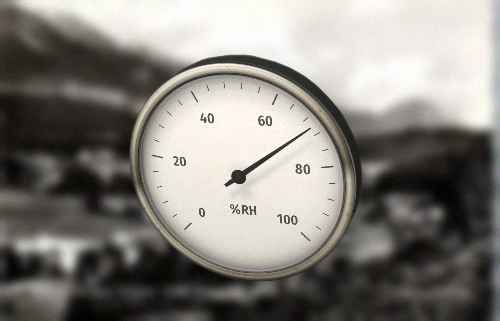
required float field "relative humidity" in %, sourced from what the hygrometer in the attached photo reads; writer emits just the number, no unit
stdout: 70
